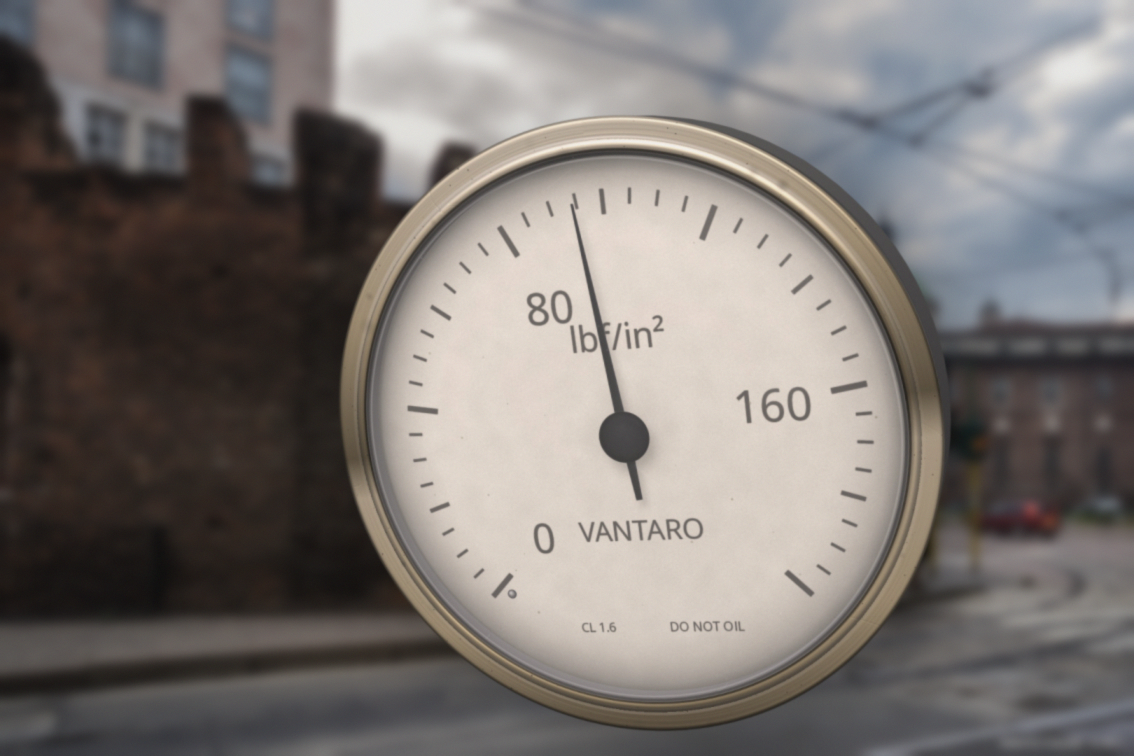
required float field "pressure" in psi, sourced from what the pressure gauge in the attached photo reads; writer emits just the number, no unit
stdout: 95
